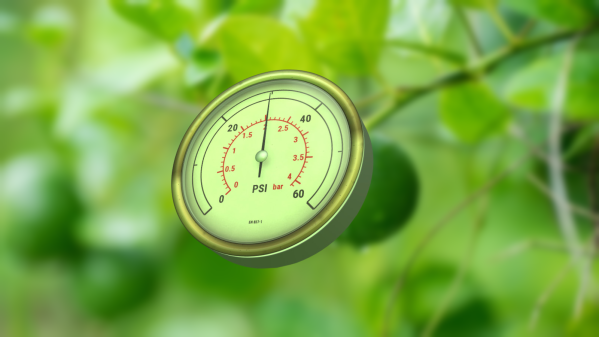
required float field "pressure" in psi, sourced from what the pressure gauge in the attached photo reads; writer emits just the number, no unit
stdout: 30
